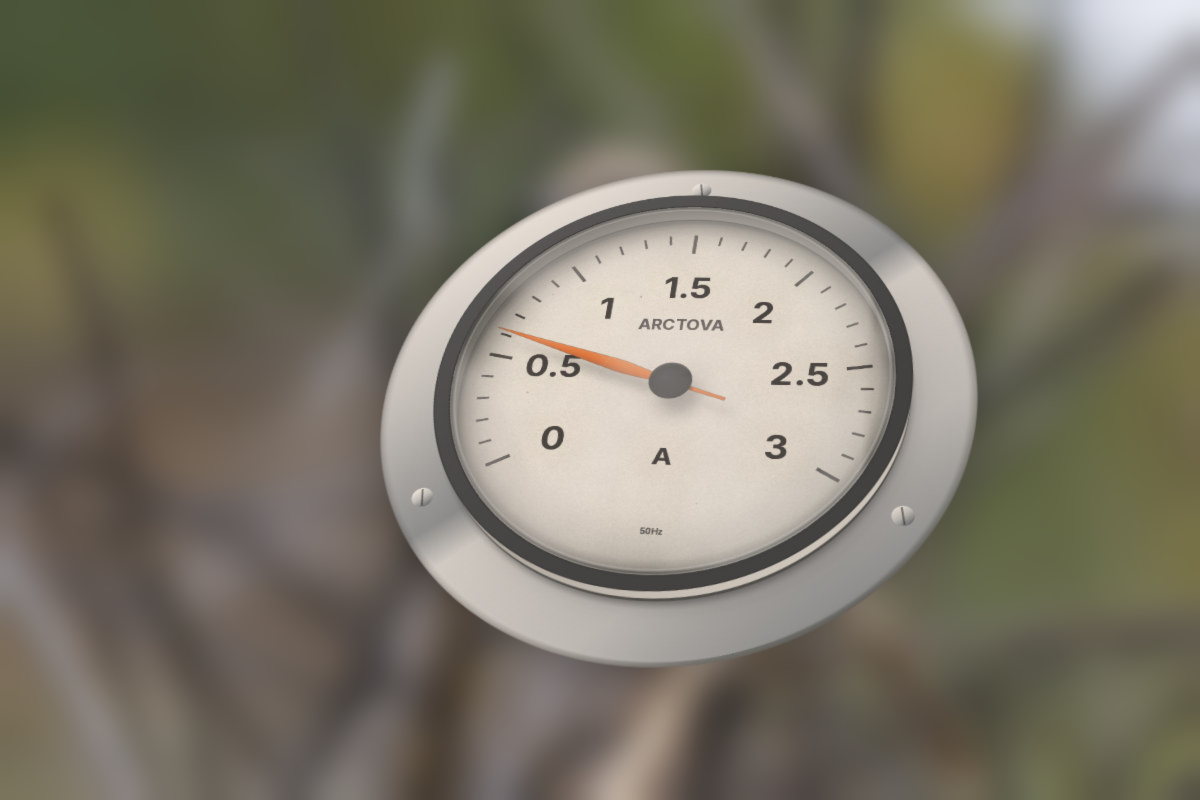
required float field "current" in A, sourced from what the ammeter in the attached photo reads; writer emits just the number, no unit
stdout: 0.6
